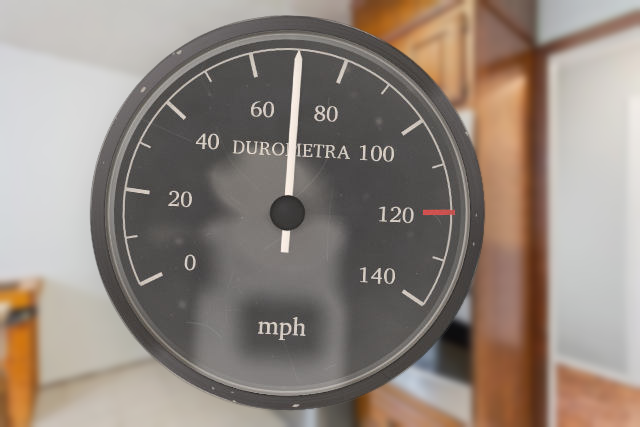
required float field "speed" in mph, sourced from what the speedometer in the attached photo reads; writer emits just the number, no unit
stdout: 70
